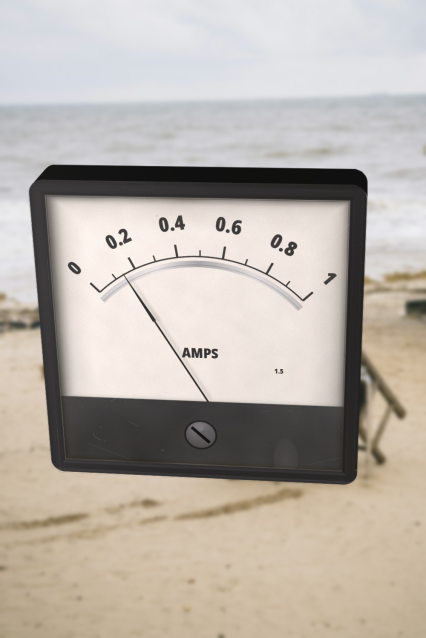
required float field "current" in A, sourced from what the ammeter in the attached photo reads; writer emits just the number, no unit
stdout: 0.15
